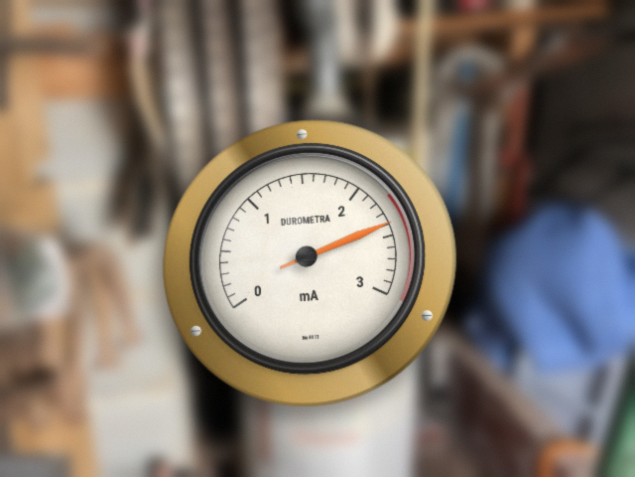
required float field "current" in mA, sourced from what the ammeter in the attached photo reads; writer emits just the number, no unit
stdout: 2.4
